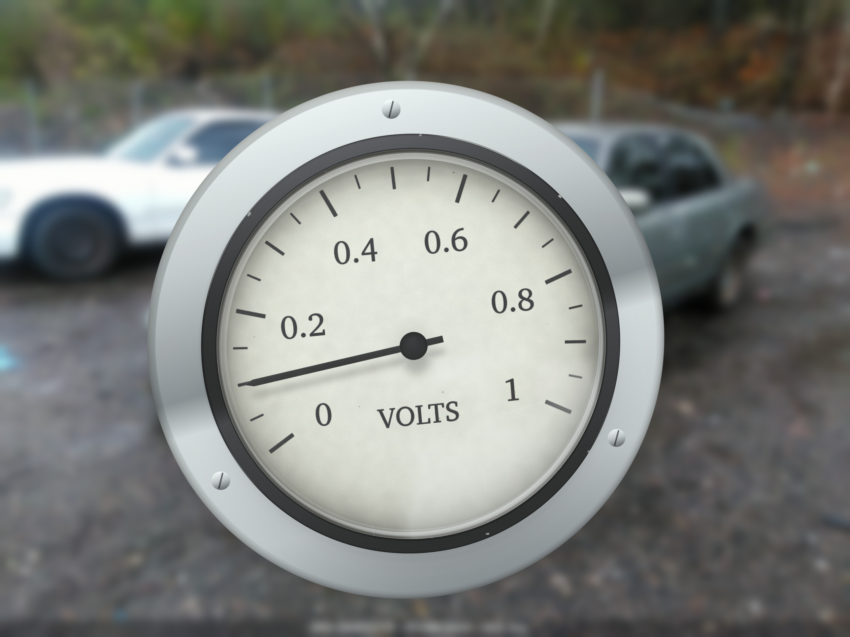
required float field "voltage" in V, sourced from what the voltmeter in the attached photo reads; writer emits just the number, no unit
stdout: 0.1
